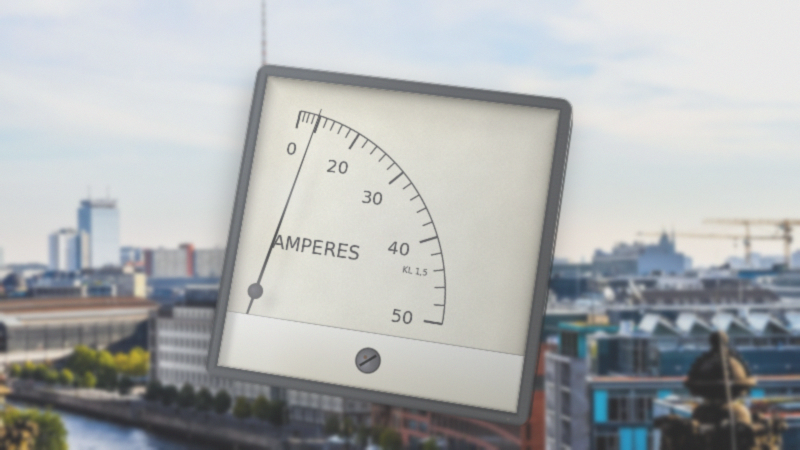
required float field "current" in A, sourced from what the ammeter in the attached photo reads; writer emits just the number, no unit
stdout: 10
